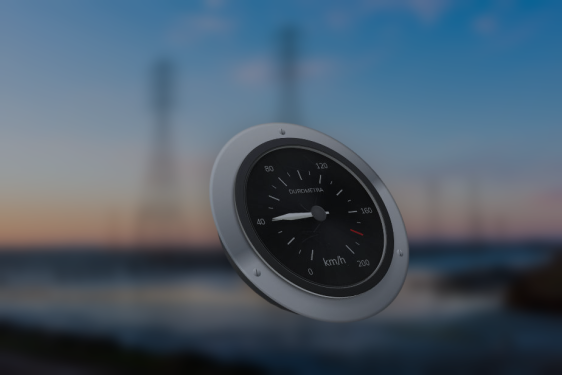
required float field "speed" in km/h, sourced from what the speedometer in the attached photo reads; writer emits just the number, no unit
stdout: 40
